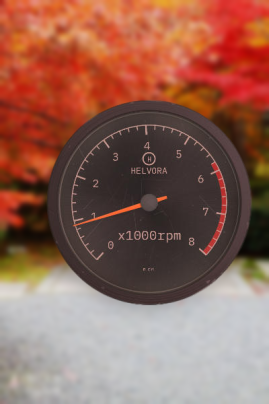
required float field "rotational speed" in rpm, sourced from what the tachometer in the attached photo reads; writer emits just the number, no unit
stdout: 900
